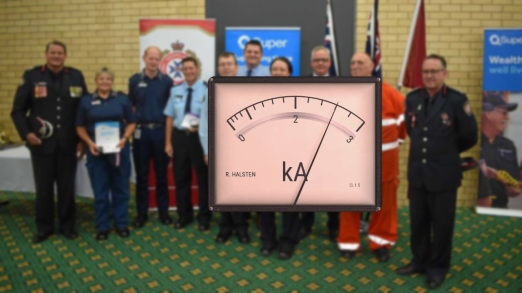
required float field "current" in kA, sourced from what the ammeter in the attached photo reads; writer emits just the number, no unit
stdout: 2.6
